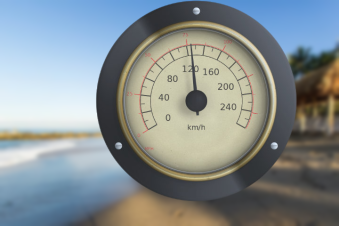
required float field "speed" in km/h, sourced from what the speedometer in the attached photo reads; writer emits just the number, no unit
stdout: 125
